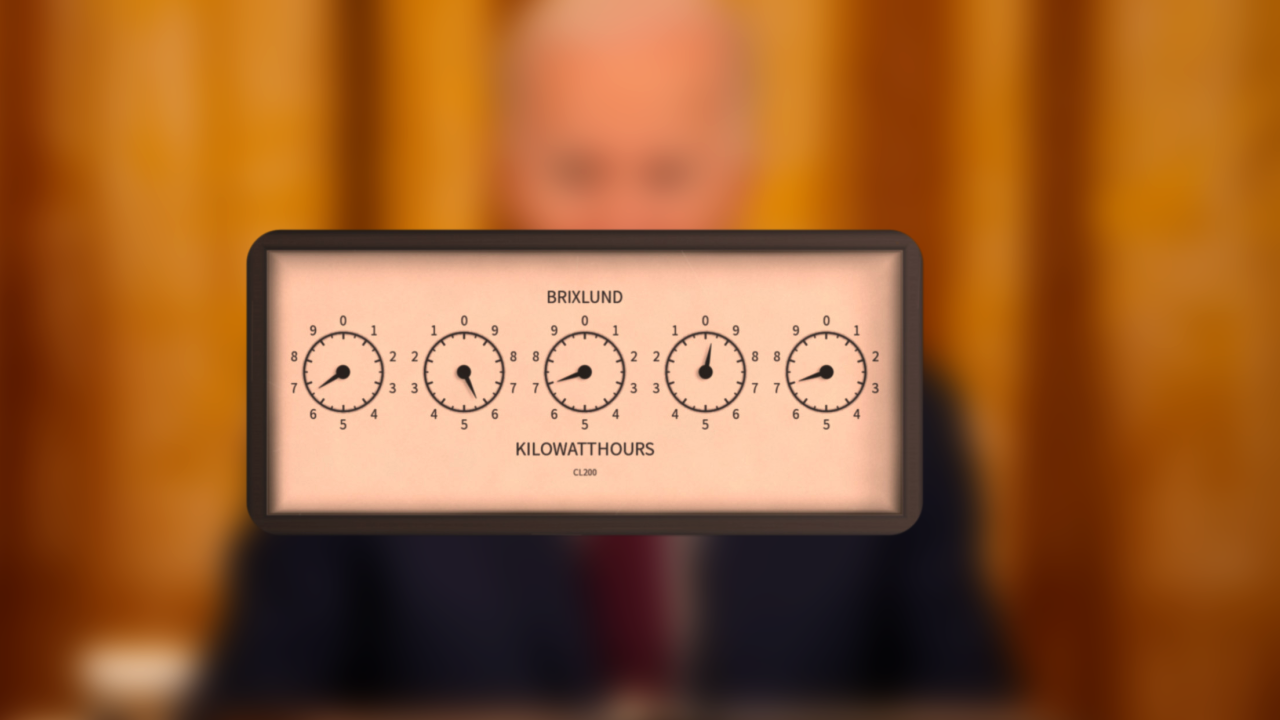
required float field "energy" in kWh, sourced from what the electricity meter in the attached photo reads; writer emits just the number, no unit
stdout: 65697
